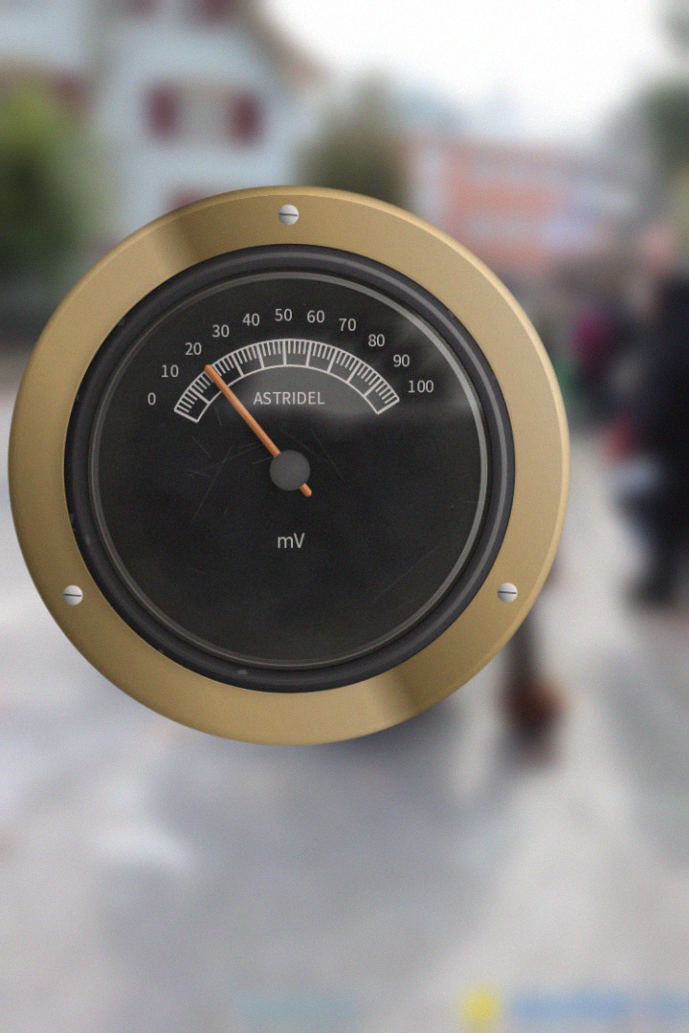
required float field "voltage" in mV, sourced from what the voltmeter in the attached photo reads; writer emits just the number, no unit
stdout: 20
